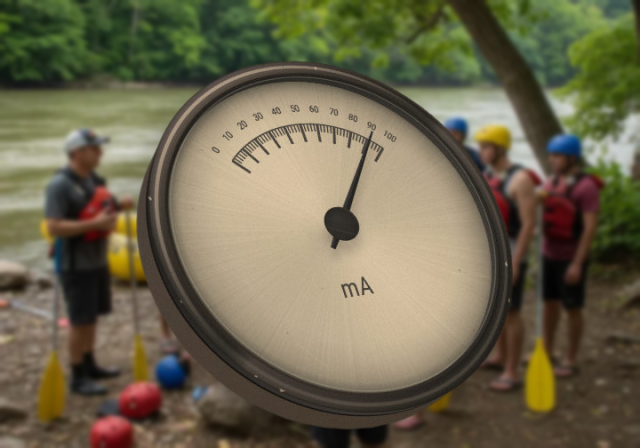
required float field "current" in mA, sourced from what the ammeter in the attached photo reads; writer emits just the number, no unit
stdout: 90
